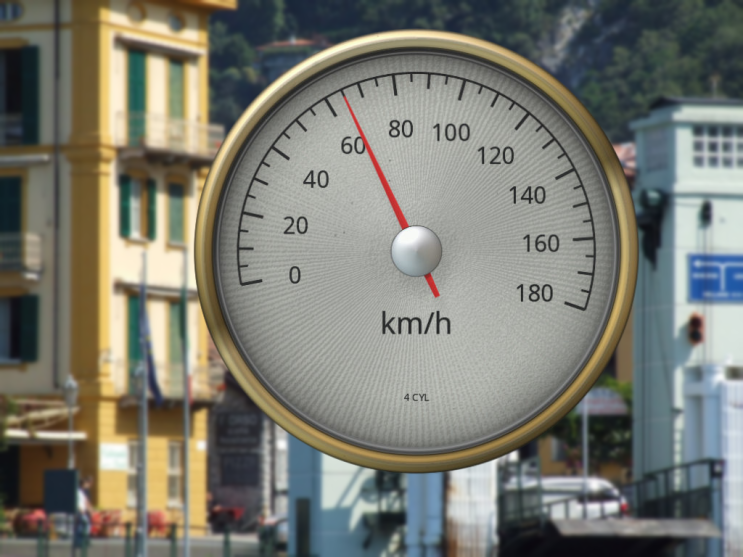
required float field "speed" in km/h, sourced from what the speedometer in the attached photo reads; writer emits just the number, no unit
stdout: 65
